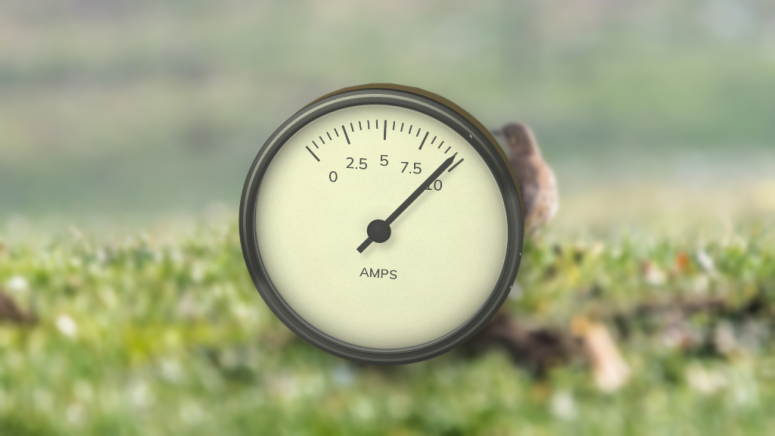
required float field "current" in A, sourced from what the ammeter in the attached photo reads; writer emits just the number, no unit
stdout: 9.5
